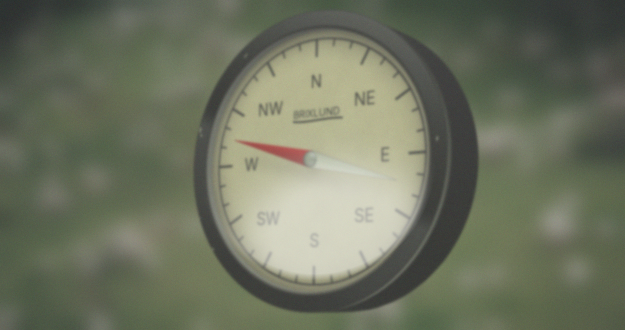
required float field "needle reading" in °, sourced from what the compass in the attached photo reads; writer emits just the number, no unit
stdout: 285
